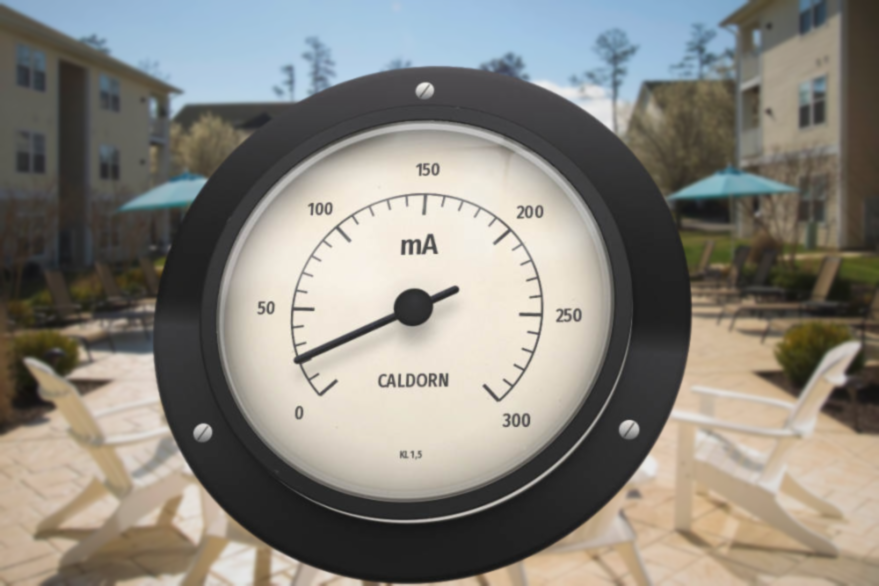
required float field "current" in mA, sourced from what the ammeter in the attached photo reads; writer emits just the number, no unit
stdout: 20
